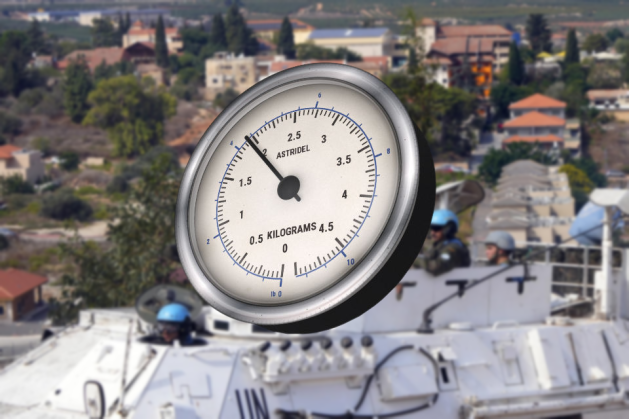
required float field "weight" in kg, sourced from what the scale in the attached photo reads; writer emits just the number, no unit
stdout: 1.95
